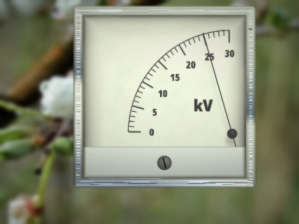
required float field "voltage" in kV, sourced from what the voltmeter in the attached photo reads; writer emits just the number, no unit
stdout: 25
